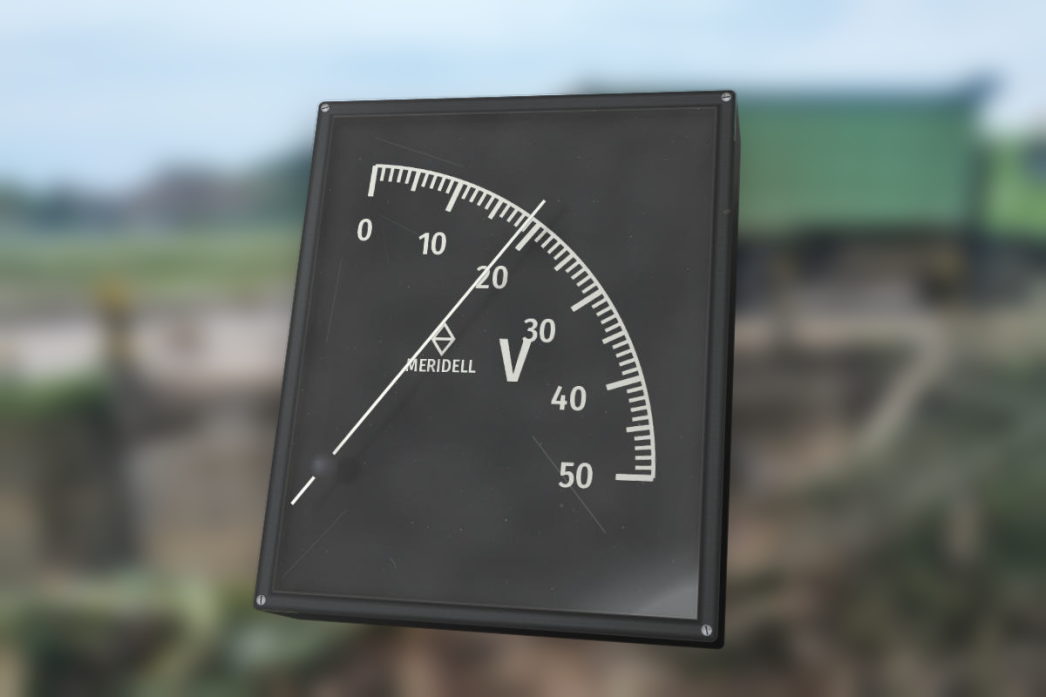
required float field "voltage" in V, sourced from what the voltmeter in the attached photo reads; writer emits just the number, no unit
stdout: 19
